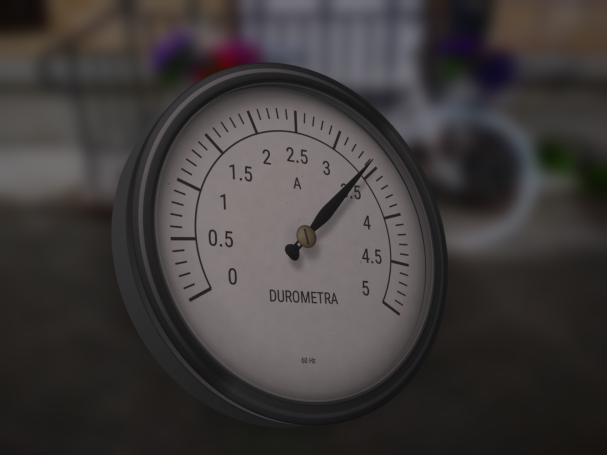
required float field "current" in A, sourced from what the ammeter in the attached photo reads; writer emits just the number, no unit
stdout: 3.4
